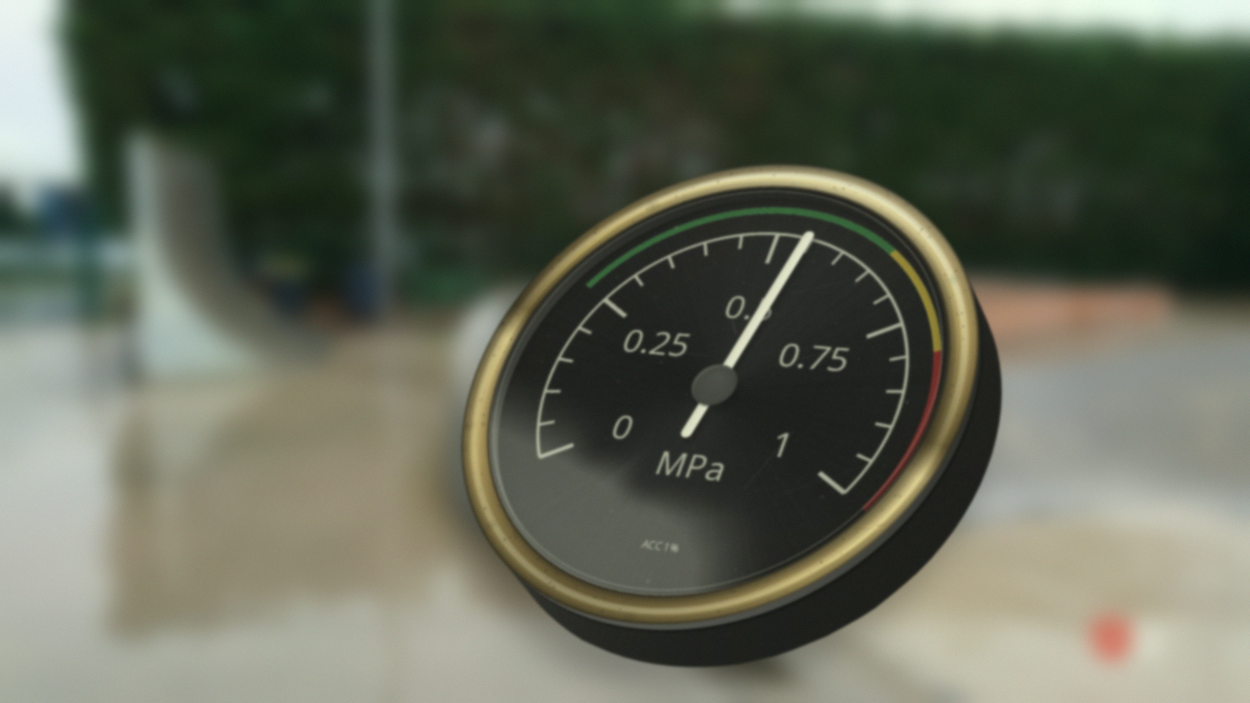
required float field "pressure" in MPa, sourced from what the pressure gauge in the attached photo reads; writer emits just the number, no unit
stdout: 0.55
